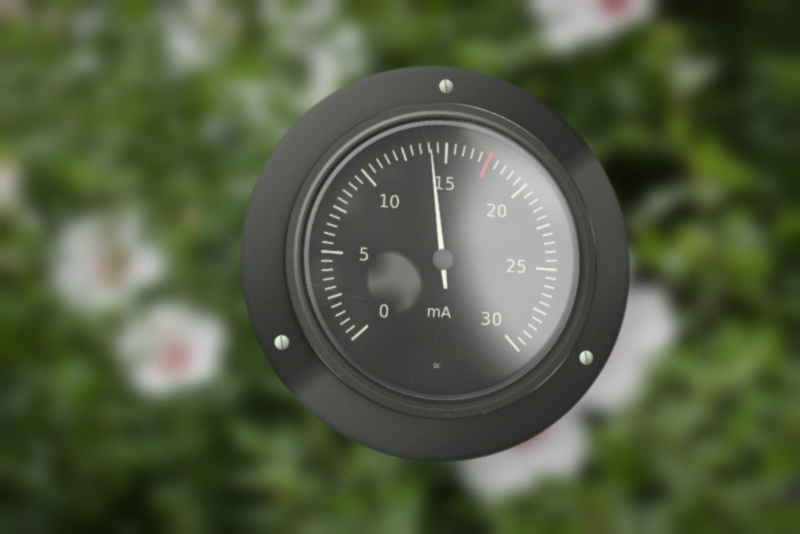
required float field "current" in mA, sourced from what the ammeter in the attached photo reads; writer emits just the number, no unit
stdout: 14
